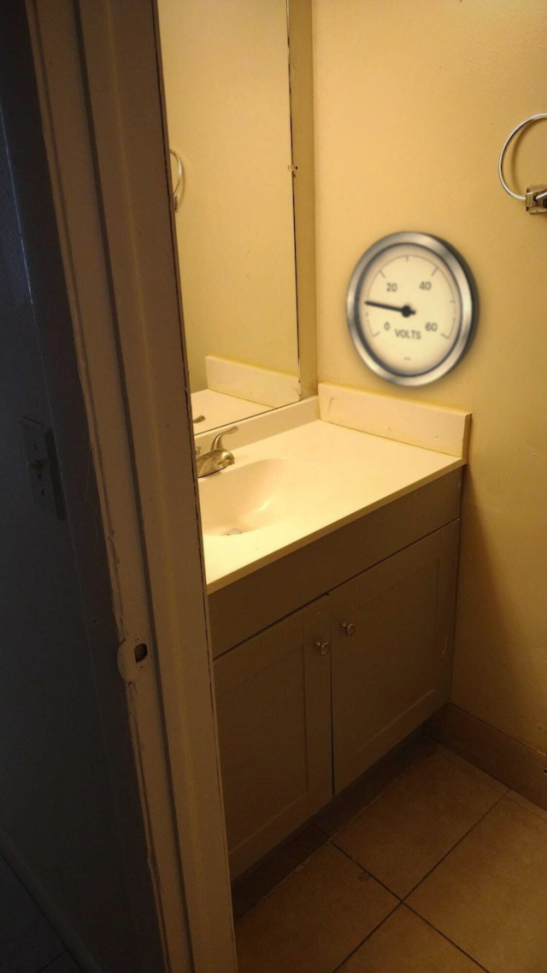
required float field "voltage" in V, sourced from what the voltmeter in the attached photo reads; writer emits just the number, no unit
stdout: 10
